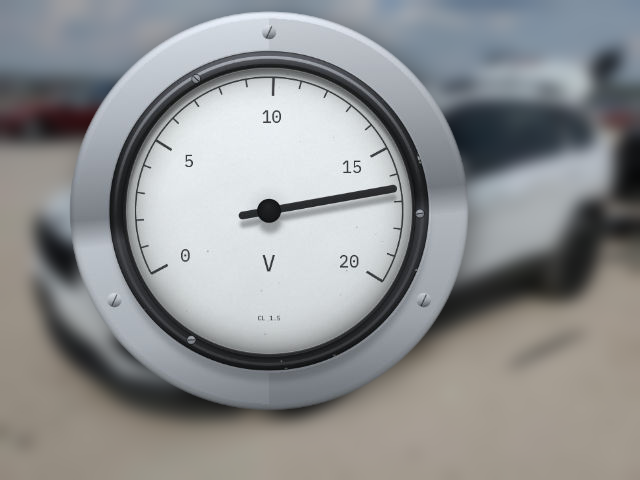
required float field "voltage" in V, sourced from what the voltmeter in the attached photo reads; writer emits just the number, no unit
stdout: 16.5
